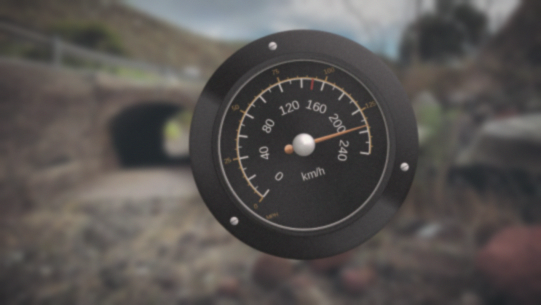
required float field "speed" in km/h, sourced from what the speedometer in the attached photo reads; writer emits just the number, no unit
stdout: 215
